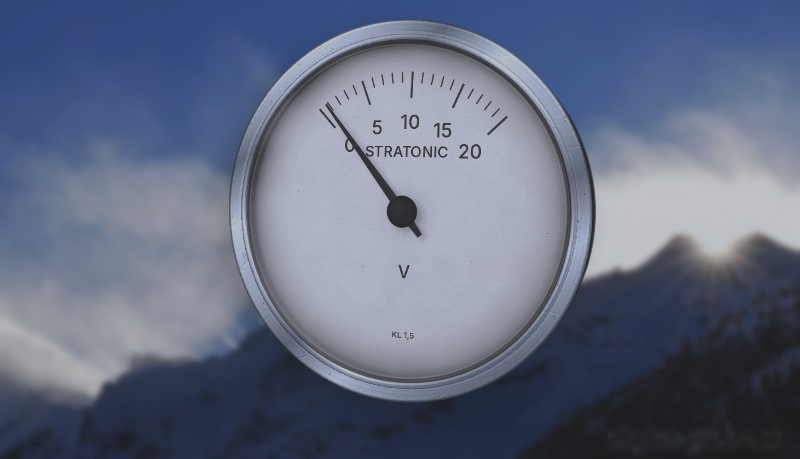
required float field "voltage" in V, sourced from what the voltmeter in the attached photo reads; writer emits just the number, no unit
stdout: 1
